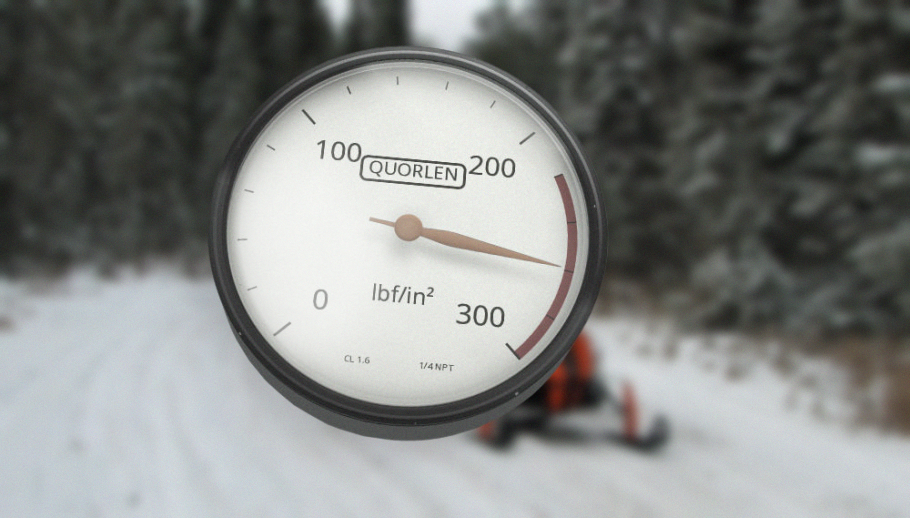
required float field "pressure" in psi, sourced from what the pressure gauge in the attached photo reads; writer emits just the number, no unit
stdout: 260
